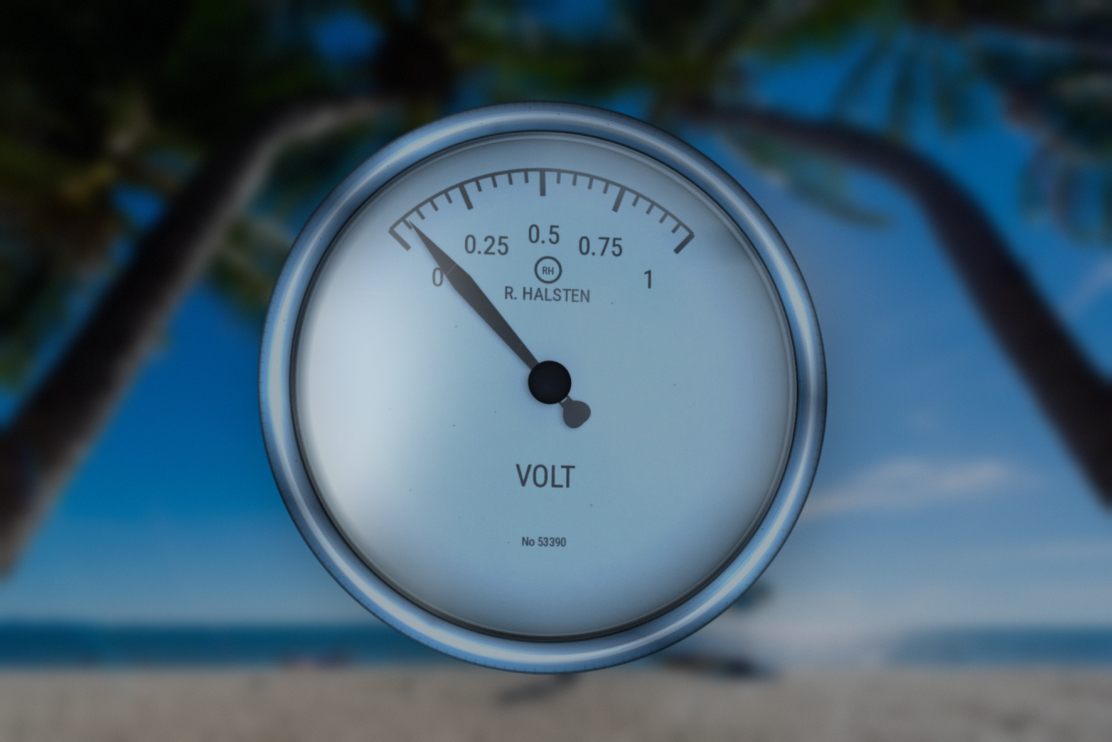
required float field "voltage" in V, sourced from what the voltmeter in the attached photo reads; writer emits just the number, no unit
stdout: 0.05
